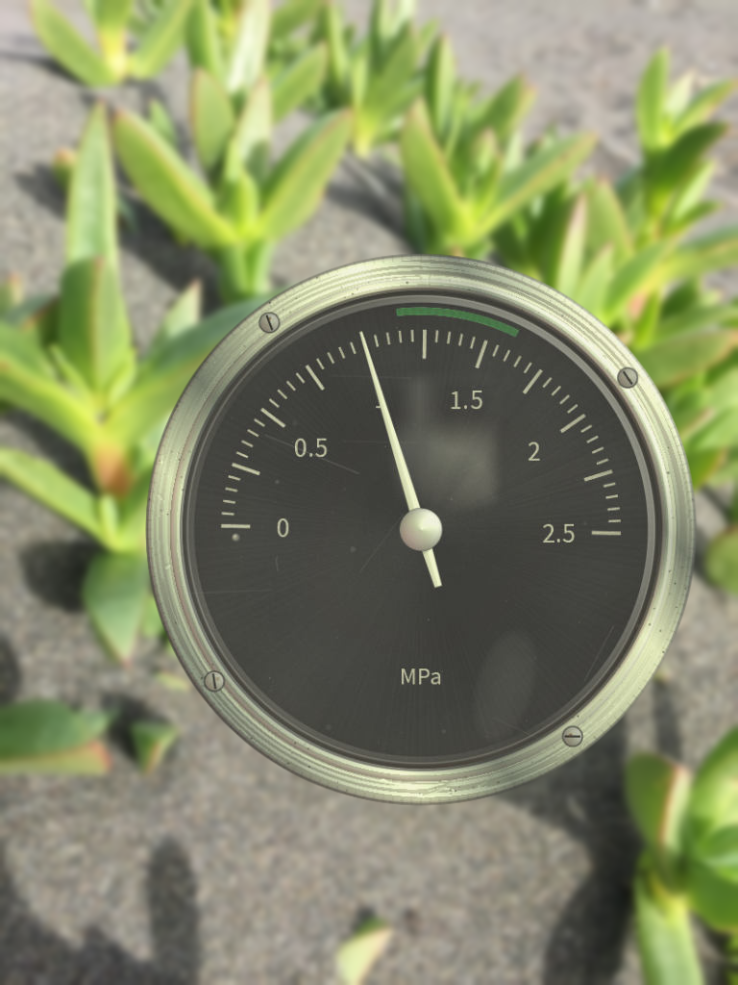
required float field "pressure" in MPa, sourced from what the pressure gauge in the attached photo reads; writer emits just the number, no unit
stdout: 1
